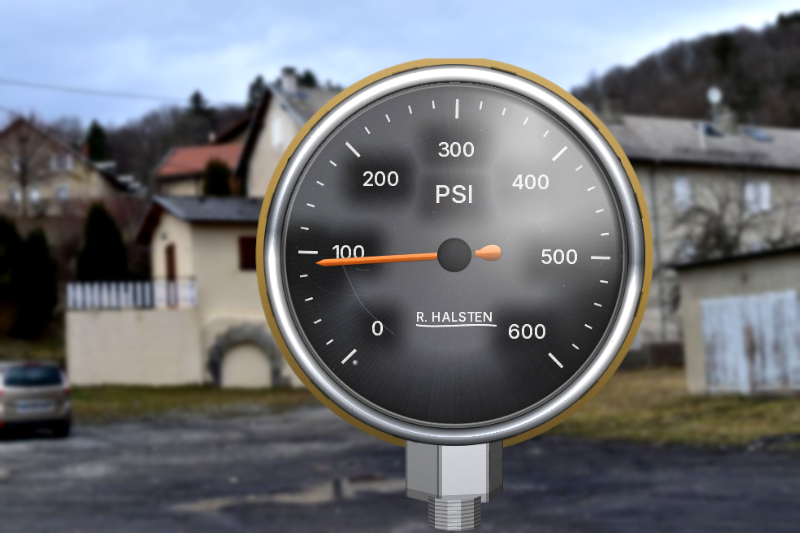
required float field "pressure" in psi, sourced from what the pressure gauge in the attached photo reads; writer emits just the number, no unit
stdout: 90
